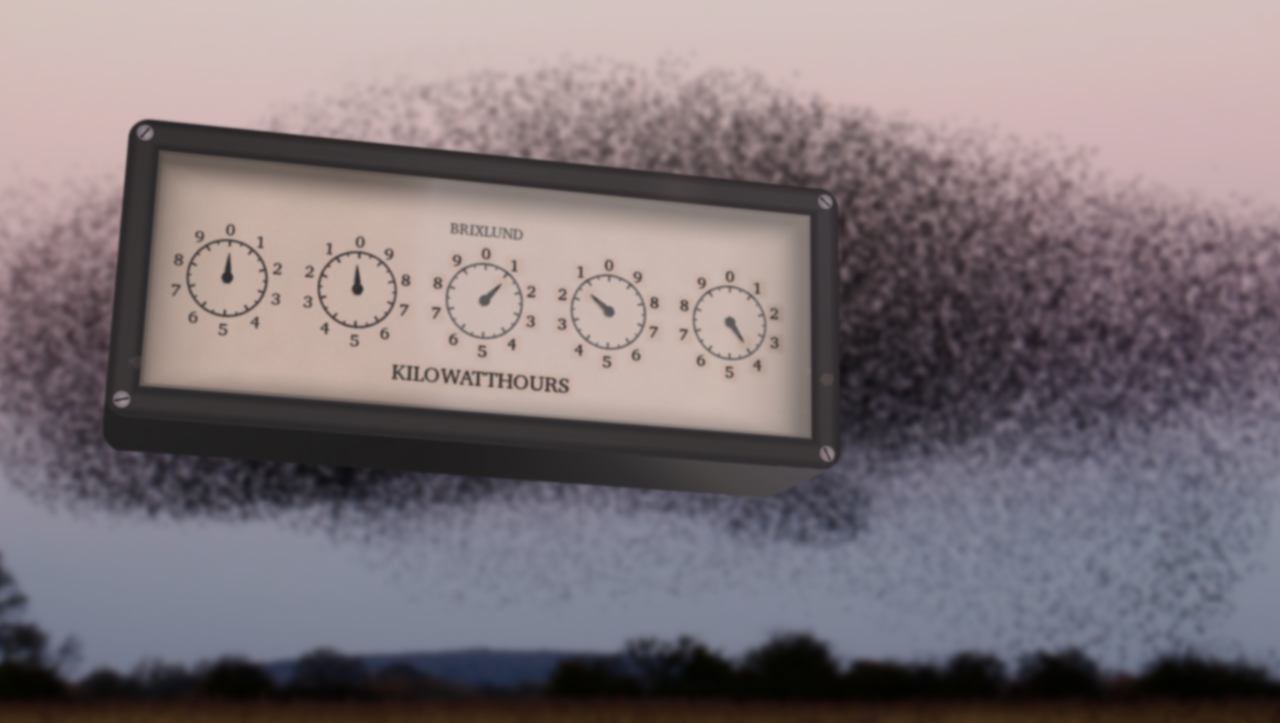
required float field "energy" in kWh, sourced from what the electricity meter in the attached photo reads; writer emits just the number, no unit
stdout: 114
